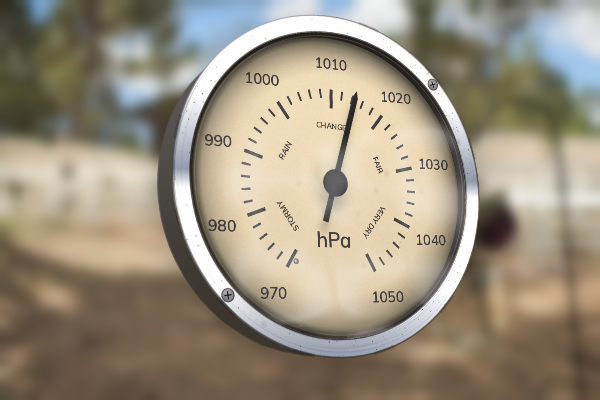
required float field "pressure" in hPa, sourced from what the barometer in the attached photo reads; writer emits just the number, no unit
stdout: 1014
